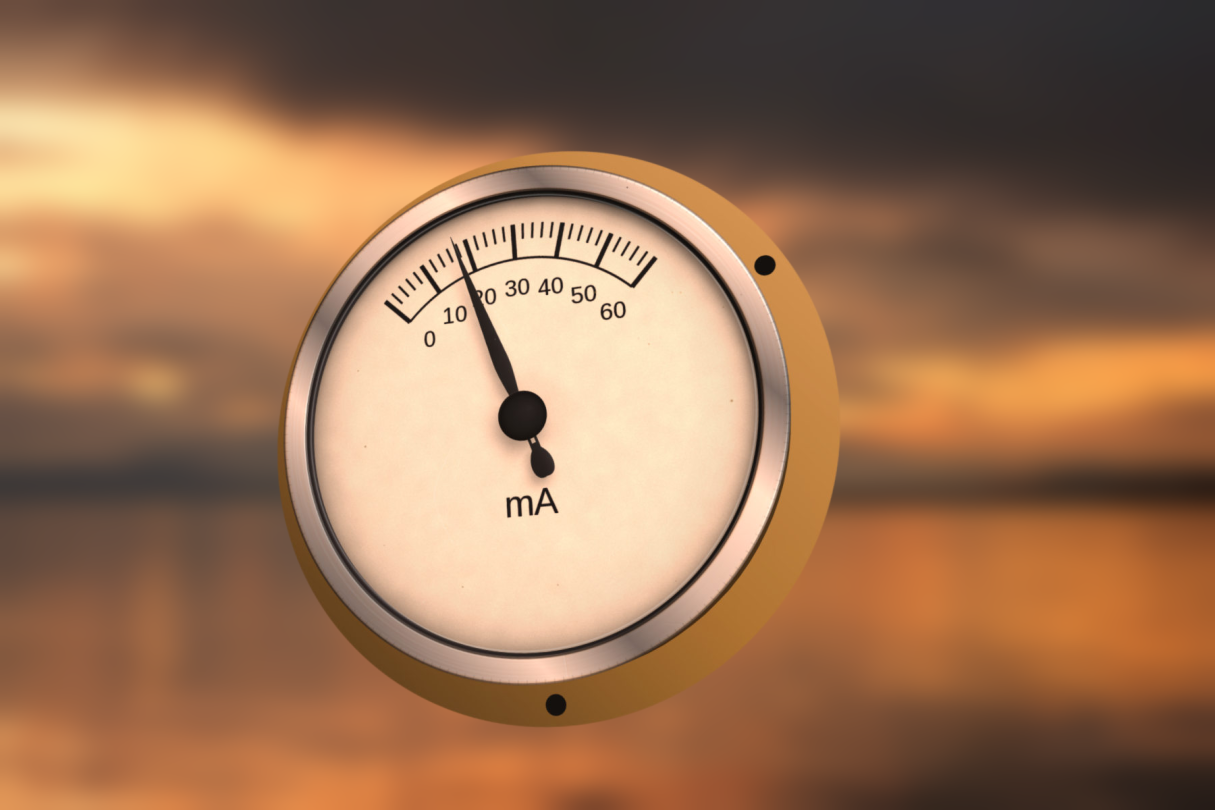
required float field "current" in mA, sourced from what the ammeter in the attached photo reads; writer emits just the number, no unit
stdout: 18
